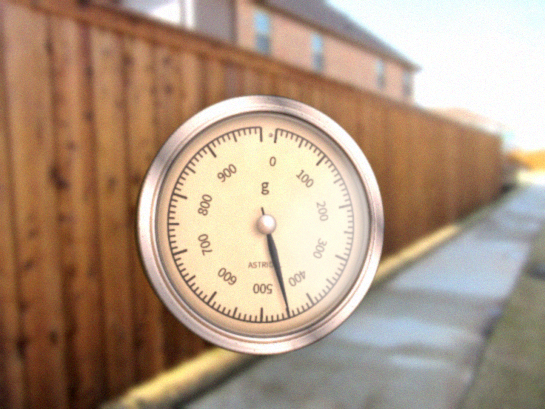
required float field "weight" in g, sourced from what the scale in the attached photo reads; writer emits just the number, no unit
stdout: 450
